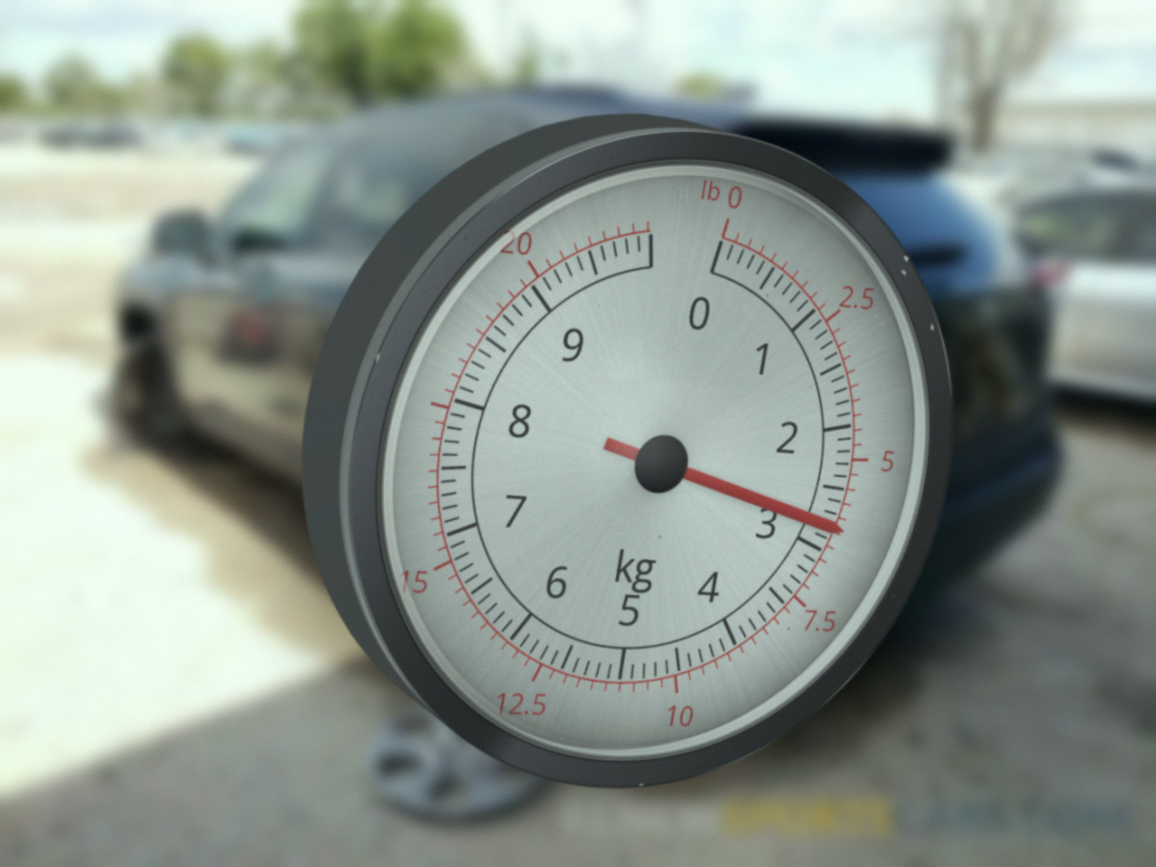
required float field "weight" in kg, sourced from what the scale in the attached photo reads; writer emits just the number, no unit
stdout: 2.8
